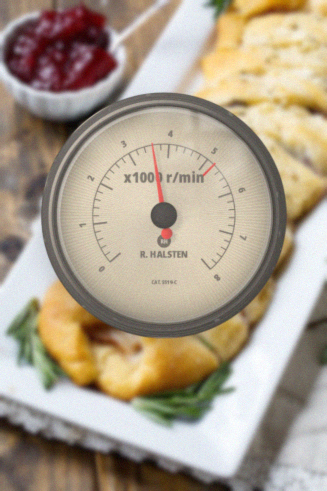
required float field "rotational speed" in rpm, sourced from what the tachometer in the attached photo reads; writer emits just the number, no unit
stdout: 3600
